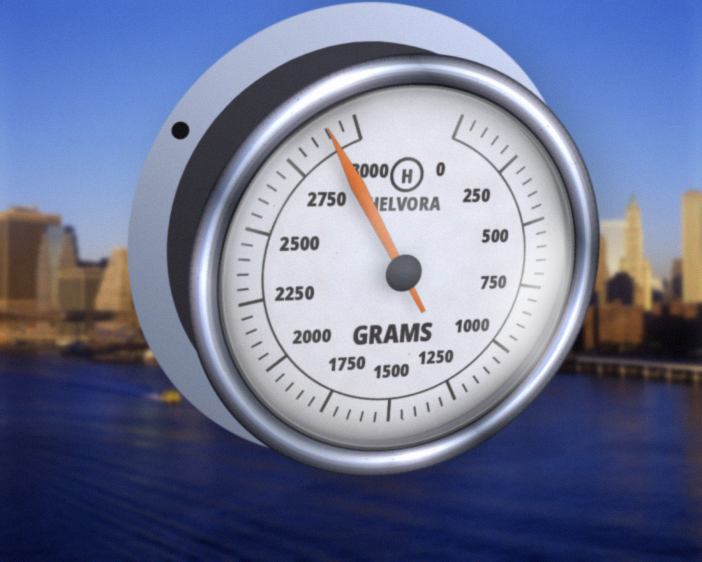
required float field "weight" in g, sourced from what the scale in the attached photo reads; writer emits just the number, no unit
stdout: 2900
